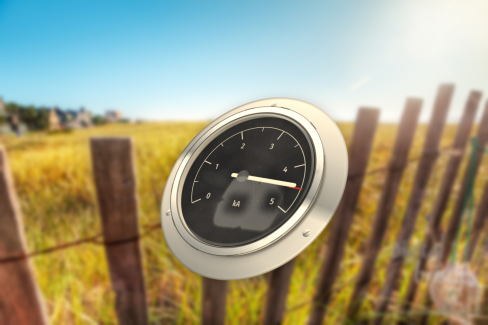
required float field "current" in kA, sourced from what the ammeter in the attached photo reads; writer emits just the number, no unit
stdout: 4.5
